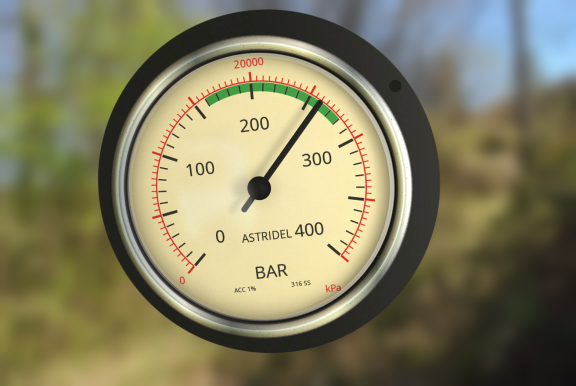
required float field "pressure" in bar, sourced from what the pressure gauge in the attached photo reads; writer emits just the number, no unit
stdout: 260
